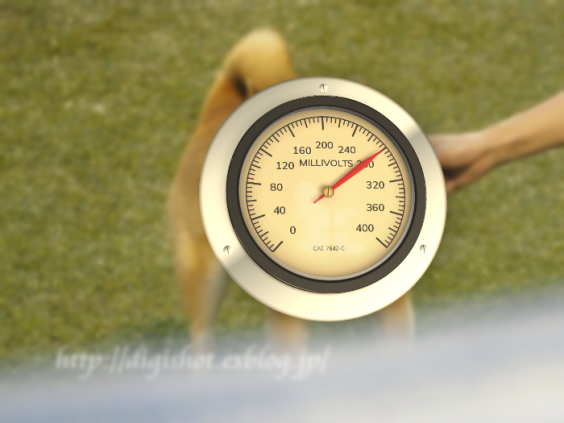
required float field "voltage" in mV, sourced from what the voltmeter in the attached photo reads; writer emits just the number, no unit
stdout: 280
